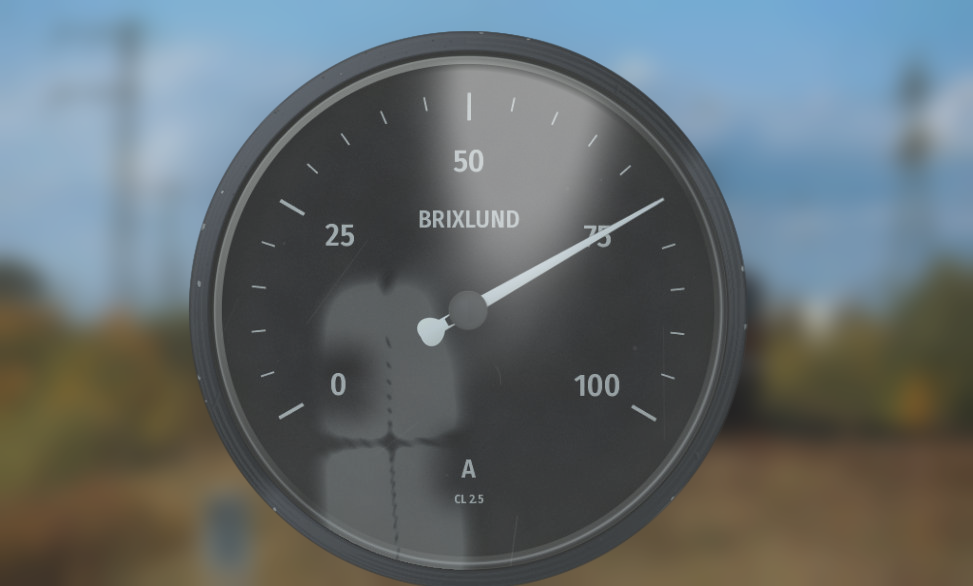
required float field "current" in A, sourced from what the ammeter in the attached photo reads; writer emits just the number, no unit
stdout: 75
